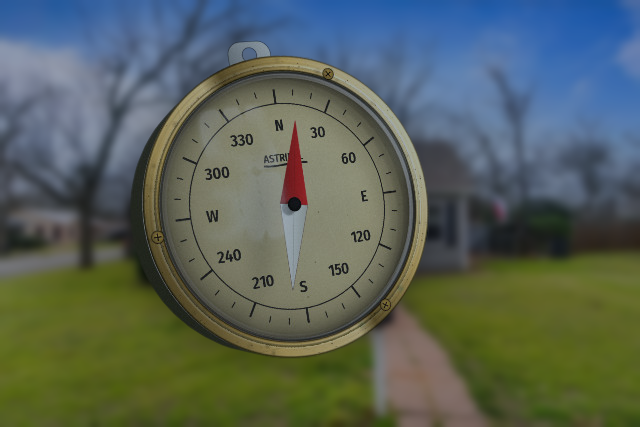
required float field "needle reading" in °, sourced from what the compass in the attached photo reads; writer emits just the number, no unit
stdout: 10
